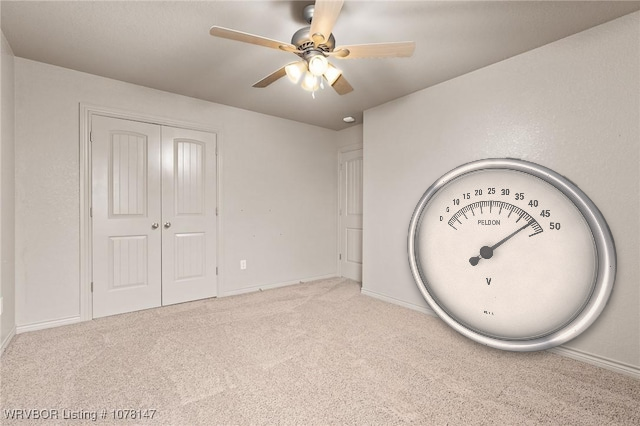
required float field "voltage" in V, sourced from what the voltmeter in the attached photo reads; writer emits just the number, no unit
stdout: 45
